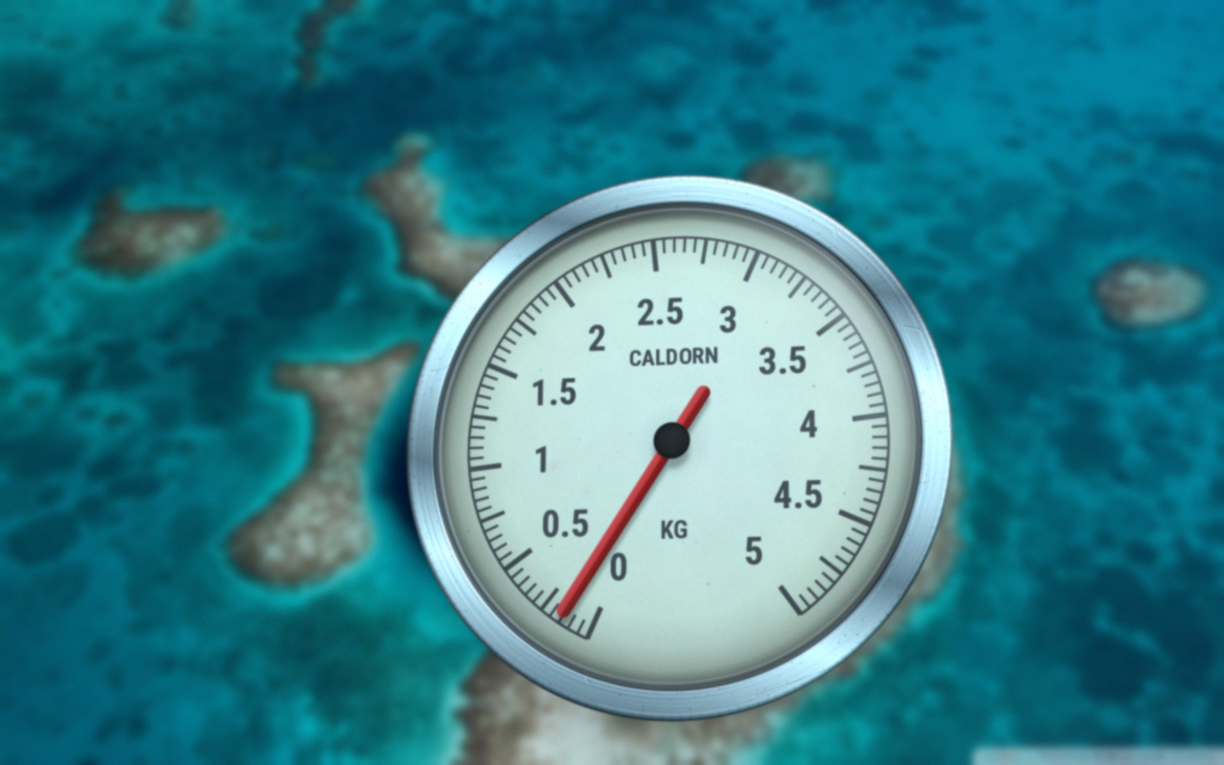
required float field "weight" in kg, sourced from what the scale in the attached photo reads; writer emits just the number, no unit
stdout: 0.15
